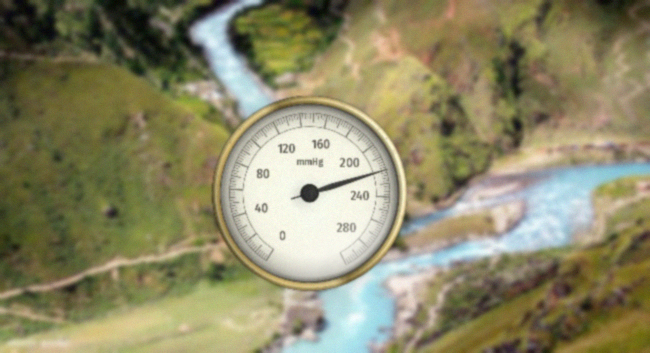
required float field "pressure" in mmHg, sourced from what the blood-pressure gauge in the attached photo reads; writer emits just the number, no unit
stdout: 220
